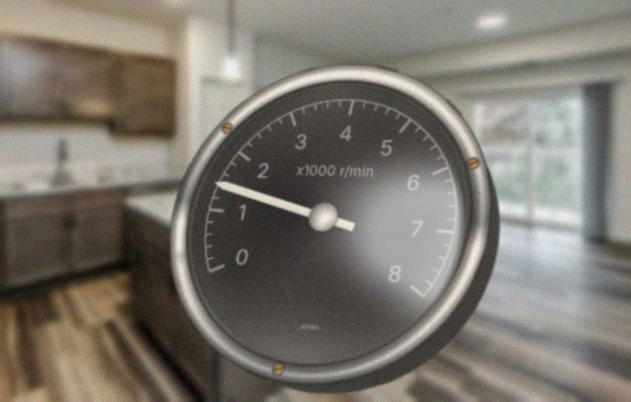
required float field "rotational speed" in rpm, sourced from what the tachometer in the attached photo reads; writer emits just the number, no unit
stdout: 1400
